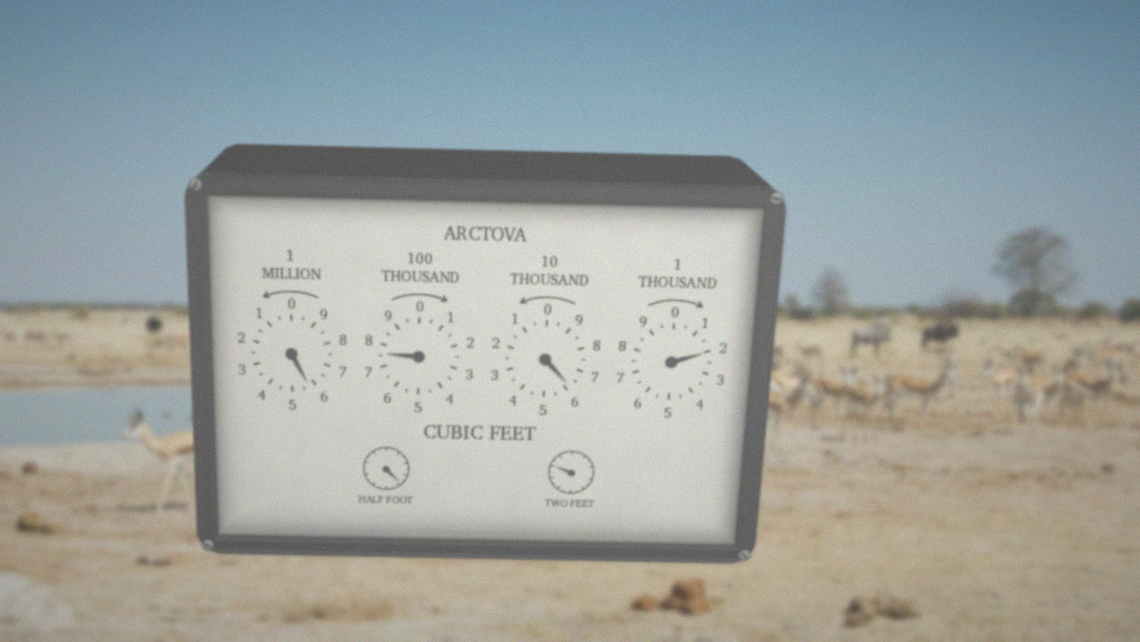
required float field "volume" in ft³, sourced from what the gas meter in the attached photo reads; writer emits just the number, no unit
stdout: 576200
